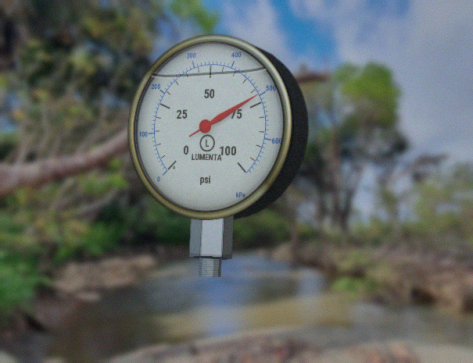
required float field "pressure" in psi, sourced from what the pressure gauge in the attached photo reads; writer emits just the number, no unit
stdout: 72.5
